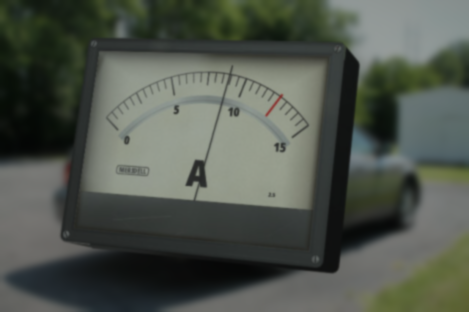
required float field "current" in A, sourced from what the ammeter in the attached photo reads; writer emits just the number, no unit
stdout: 9
